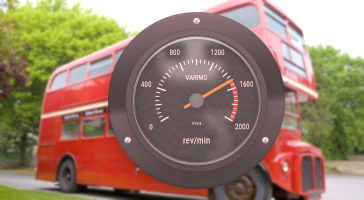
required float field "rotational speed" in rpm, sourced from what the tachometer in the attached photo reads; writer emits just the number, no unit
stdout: 1500
